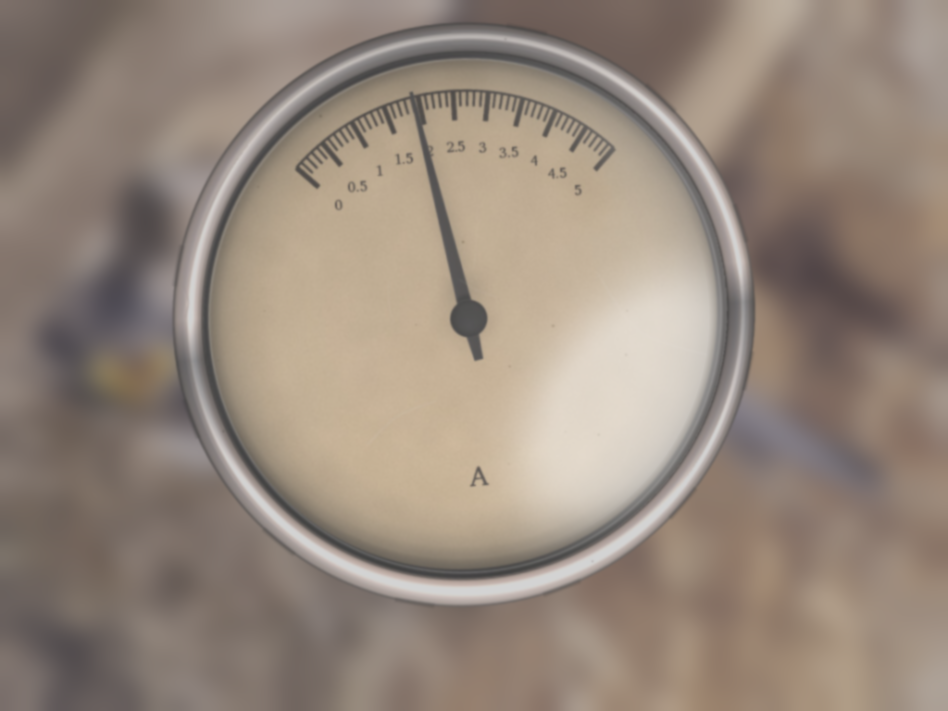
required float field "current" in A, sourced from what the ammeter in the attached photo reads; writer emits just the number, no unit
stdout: 1.9
